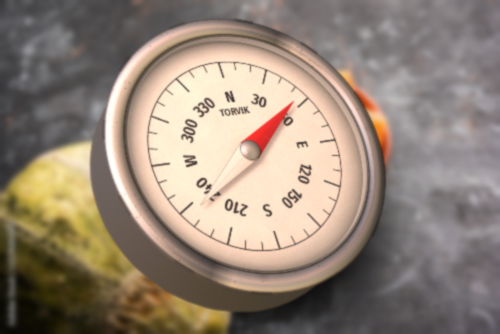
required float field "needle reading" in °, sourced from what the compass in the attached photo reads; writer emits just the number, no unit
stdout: 55
